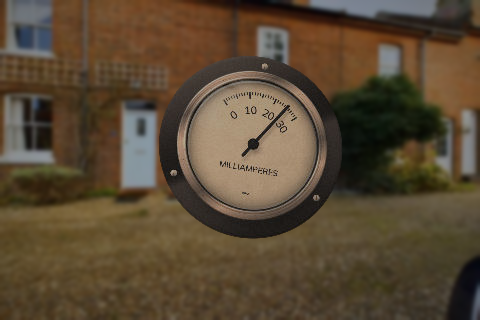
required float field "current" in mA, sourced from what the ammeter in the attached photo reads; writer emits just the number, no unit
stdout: 25
